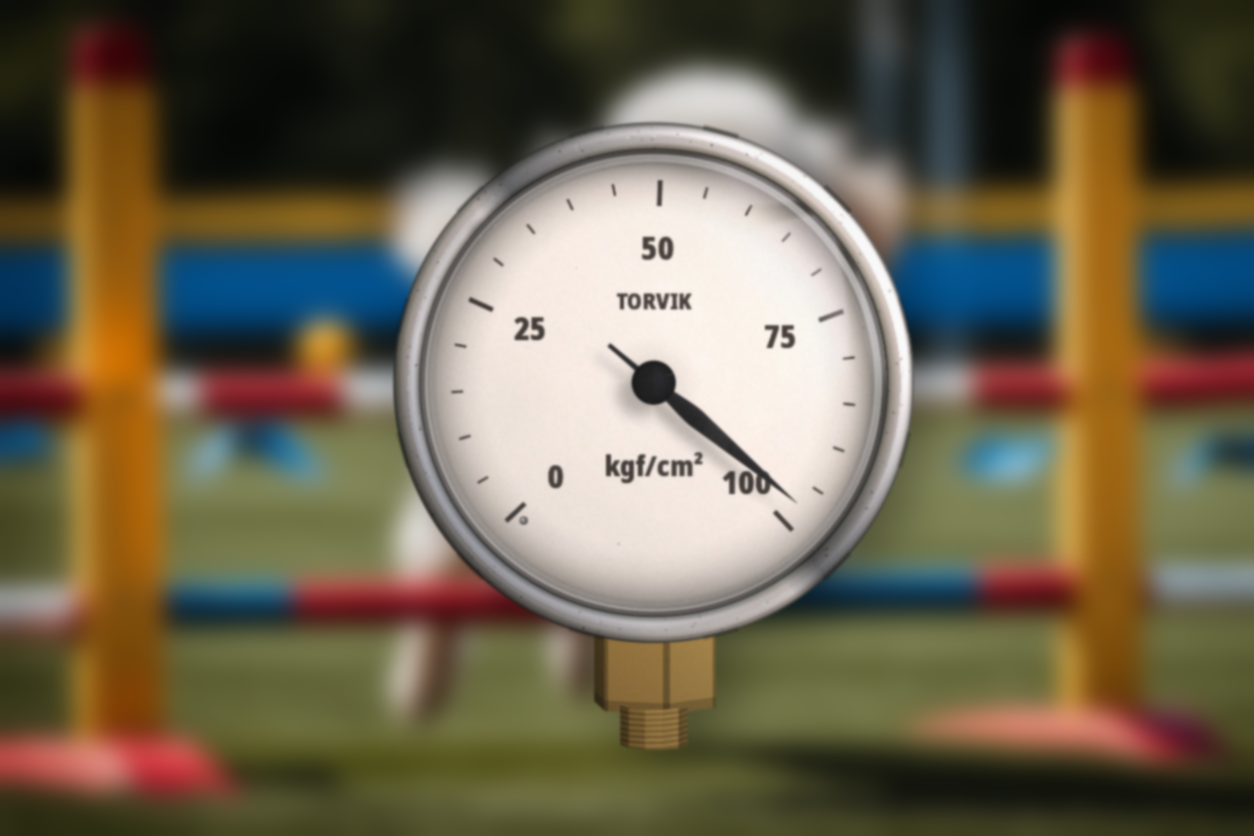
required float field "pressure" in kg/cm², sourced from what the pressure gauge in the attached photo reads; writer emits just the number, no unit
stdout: 97.5
